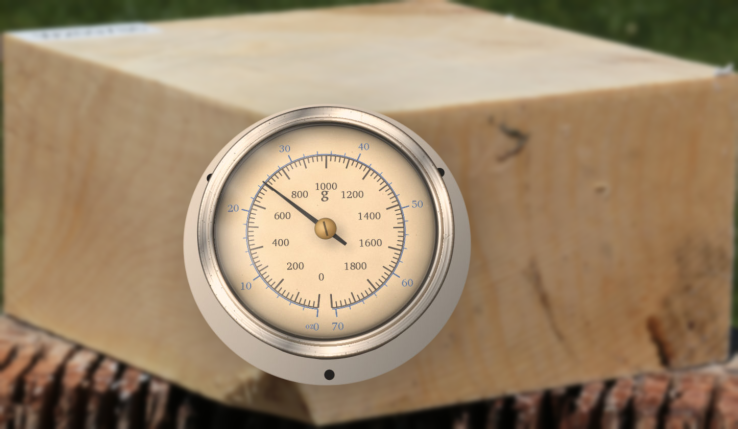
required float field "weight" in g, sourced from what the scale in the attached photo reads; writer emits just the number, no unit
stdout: 700
